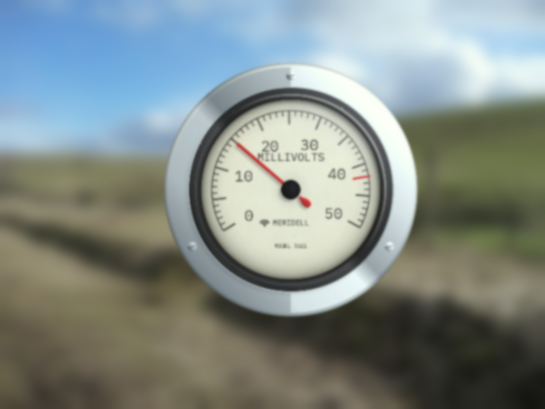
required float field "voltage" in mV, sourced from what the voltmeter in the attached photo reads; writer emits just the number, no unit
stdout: 15
